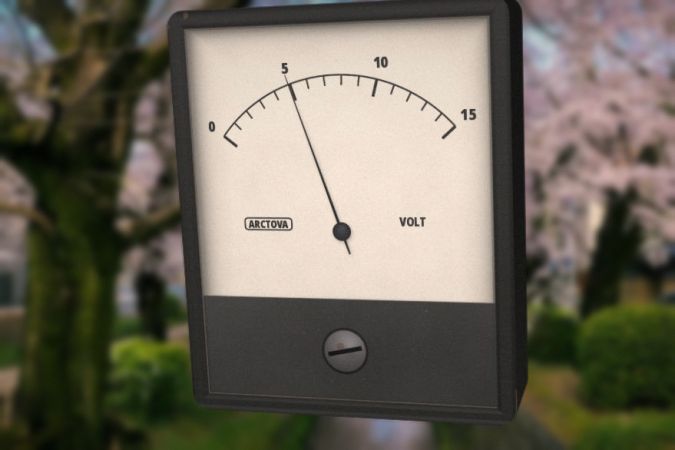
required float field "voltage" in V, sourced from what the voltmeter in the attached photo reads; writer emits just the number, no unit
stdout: 5
